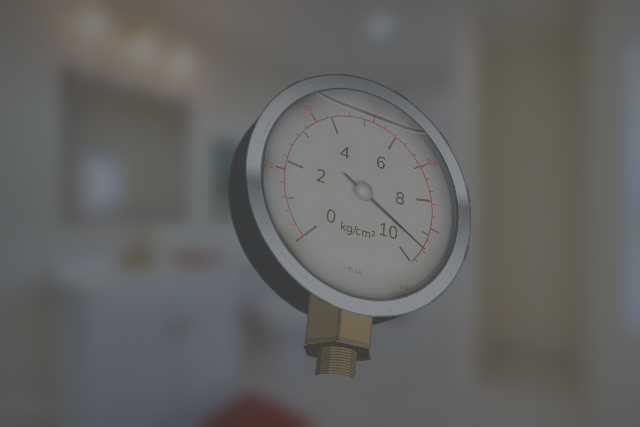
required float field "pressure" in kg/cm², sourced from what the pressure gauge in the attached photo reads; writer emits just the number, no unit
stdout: 9.5
